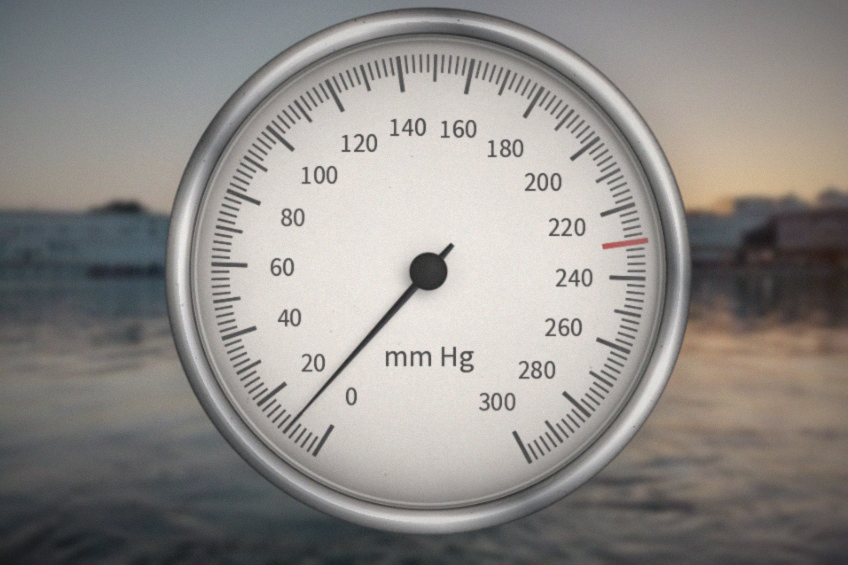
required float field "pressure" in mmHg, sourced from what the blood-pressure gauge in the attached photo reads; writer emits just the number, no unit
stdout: 10
